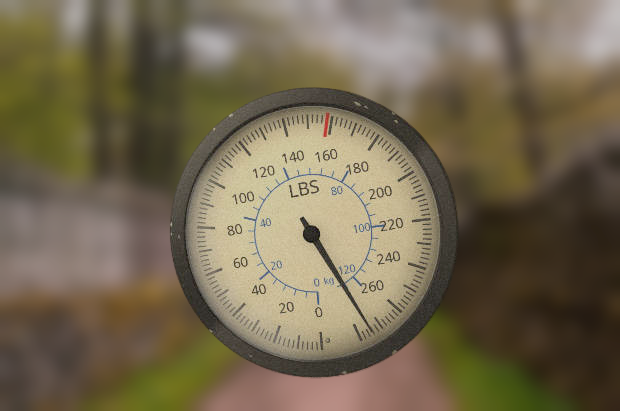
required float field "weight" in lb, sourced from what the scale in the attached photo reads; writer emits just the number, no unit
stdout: 274
